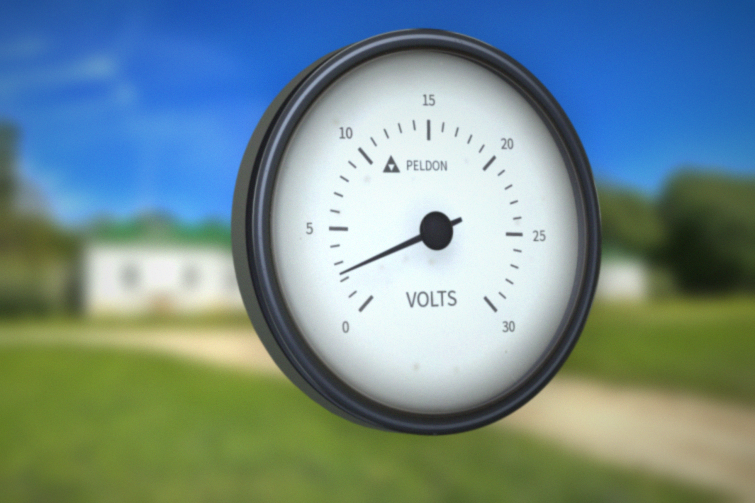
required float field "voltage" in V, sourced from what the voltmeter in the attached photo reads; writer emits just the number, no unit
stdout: 2.5
